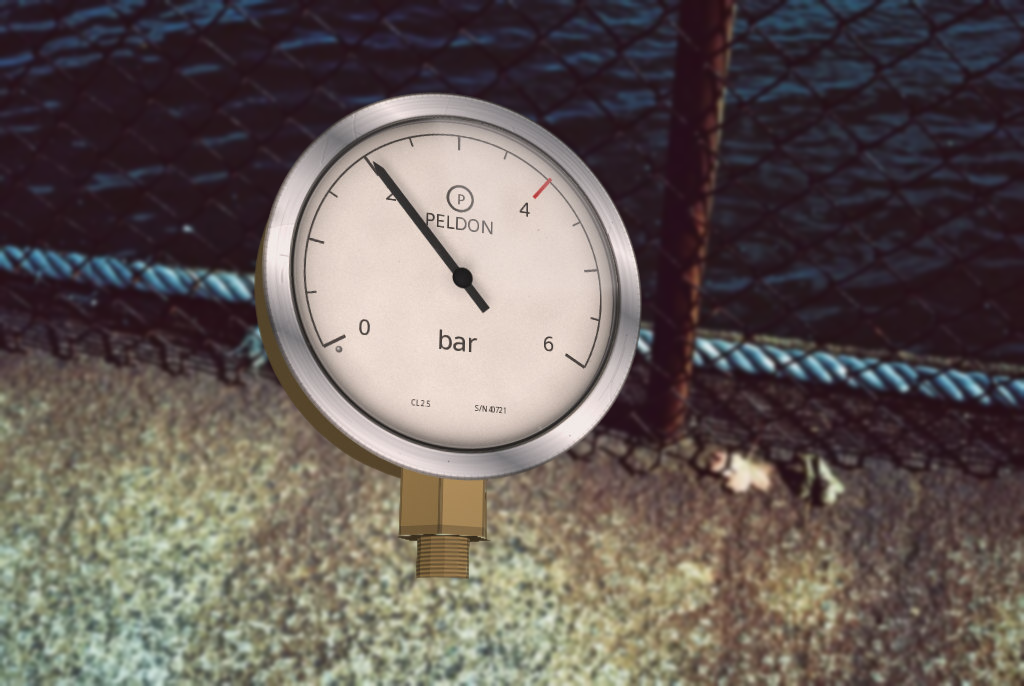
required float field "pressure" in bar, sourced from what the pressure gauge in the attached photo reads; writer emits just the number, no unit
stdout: 2
